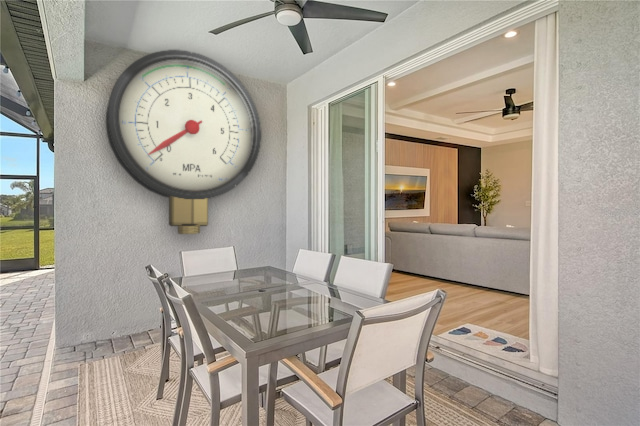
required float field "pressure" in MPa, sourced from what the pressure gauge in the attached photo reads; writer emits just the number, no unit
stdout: 0.2
